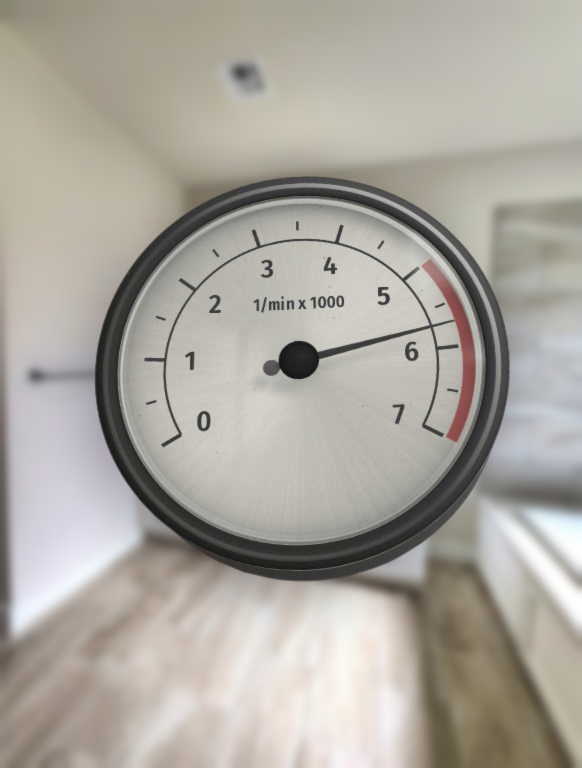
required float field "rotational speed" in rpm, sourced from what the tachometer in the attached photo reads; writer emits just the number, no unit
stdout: 5750
